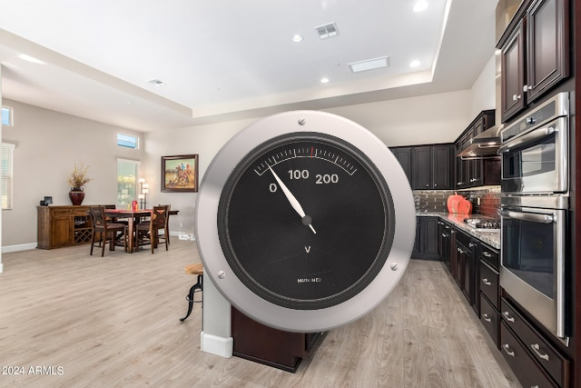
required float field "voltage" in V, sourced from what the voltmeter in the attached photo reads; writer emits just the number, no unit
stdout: 30
